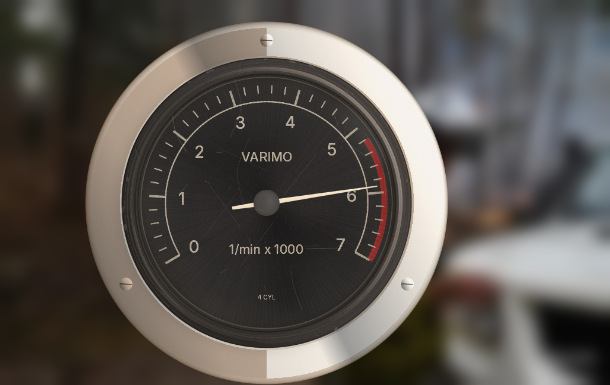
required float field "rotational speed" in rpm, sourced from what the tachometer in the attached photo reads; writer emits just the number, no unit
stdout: 5900
